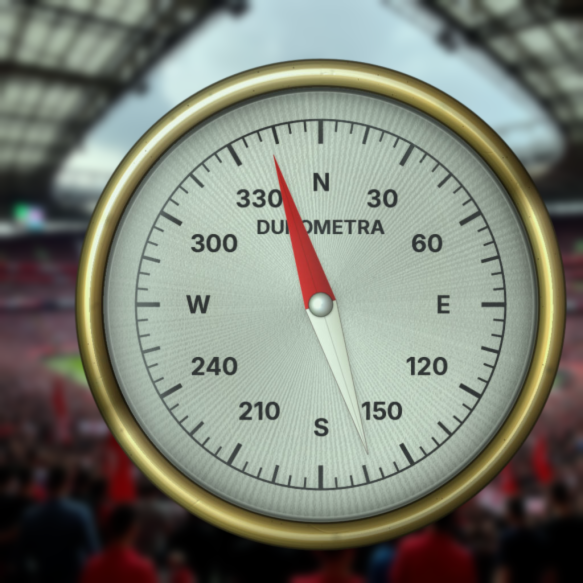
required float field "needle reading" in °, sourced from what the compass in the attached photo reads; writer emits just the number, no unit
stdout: 342.5
